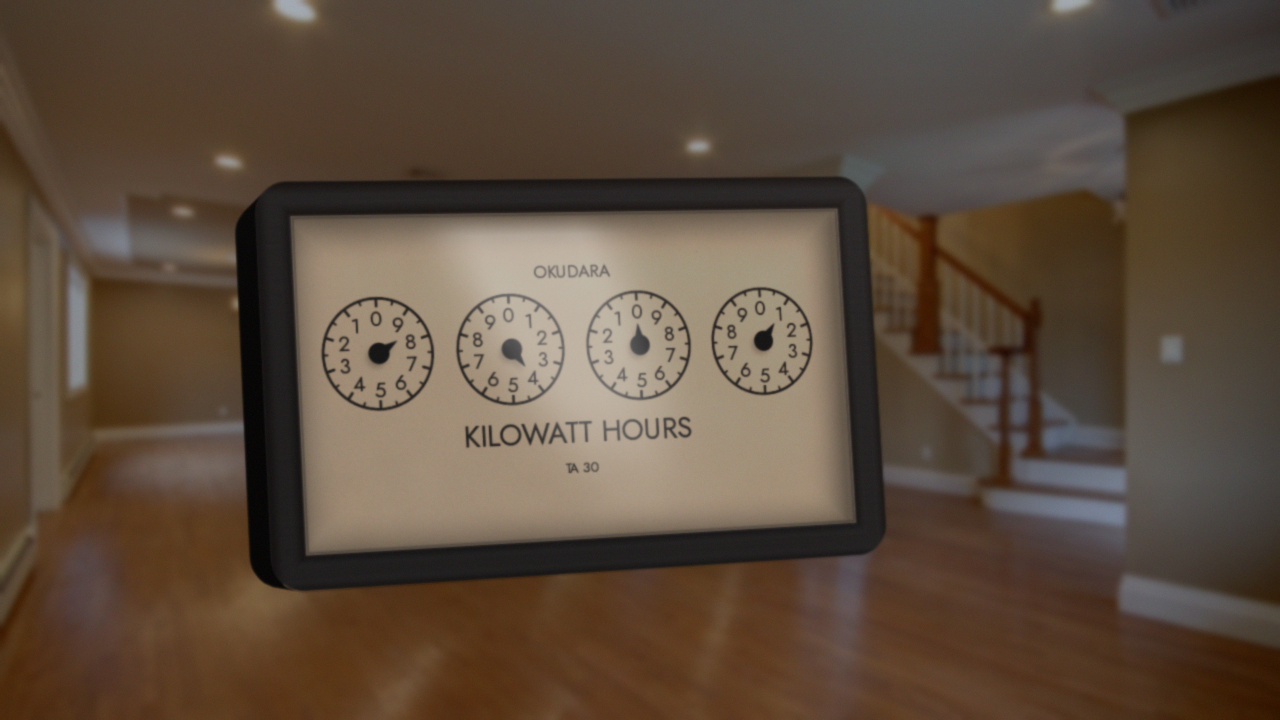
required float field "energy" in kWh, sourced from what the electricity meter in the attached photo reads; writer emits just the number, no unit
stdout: 8401
